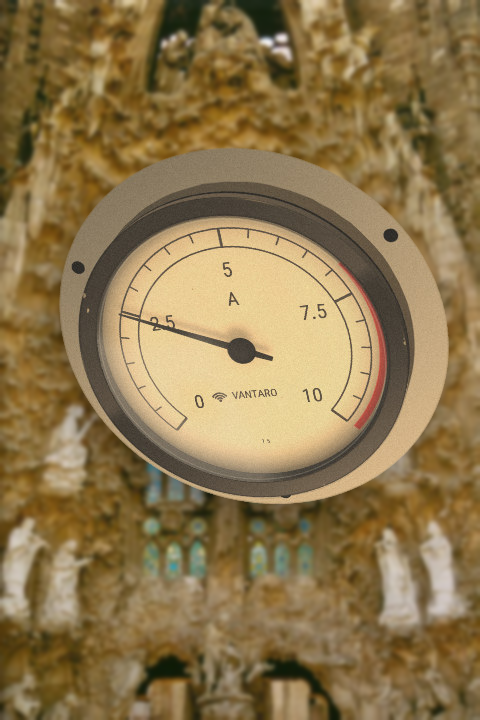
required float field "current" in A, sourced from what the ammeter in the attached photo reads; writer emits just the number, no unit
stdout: 2.5
